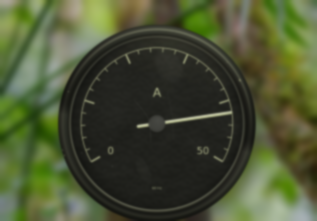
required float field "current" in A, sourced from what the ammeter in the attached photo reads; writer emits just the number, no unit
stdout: 42
